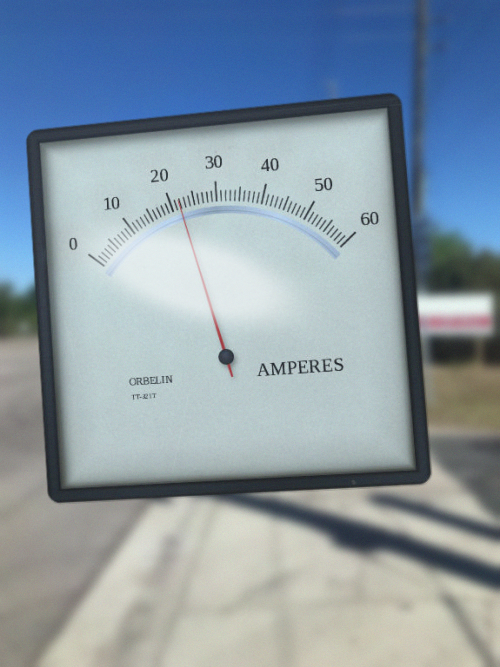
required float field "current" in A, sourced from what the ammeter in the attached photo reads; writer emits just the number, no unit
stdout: 22
